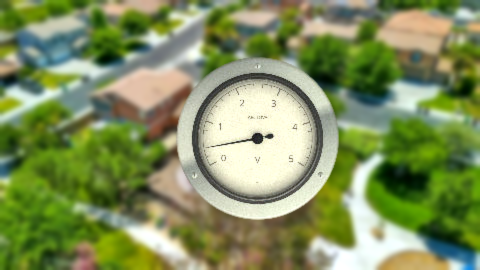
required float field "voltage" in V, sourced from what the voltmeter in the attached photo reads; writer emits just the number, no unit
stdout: 0.4
